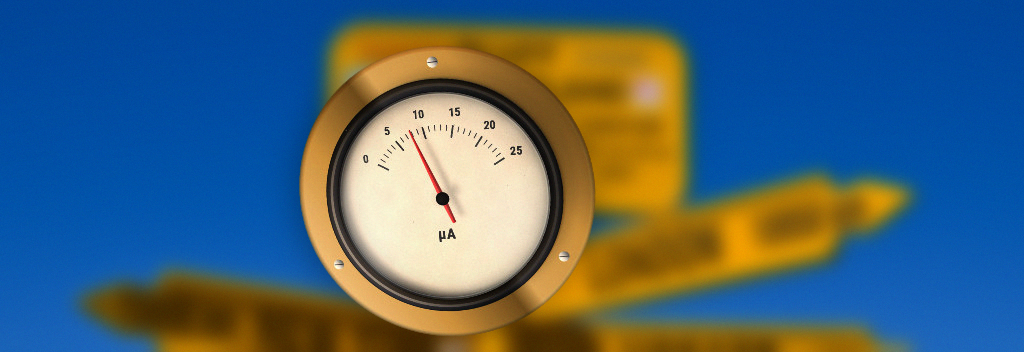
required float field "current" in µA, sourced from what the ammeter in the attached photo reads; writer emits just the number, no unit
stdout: 8
